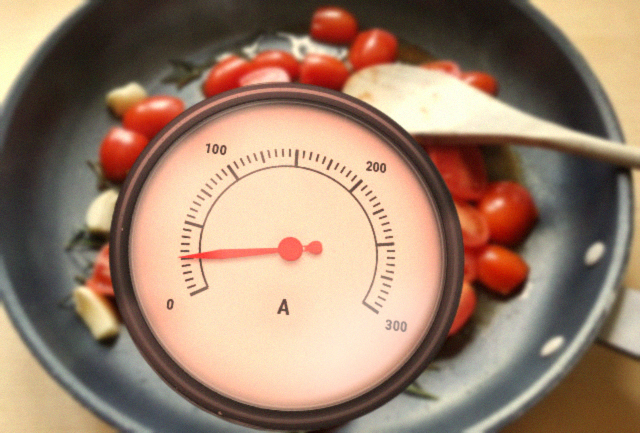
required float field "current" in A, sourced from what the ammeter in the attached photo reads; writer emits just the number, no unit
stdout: 25
